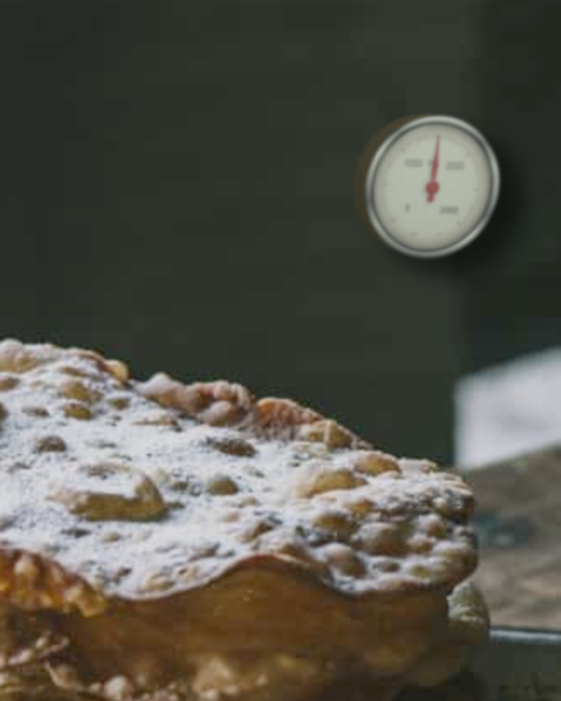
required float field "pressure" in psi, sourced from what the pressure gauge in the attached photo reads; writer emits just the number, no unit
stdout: 1500
